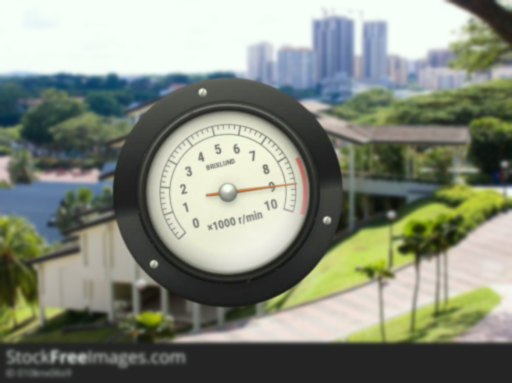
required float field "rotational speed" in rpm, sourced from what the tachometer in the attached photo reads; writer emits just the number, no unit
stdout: 9000
